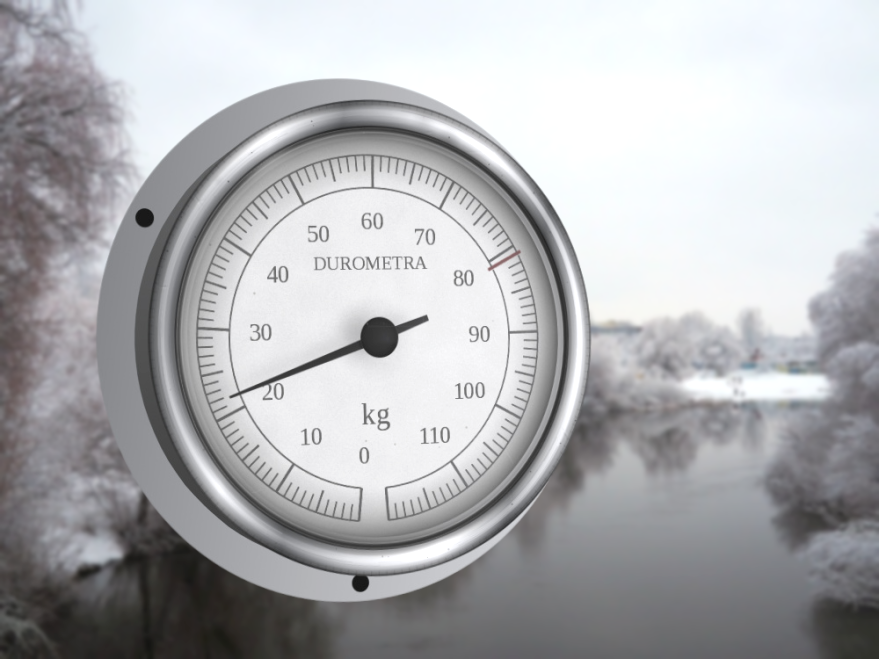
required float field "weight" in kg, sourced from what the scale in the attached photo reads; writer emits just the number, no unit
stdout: 22
